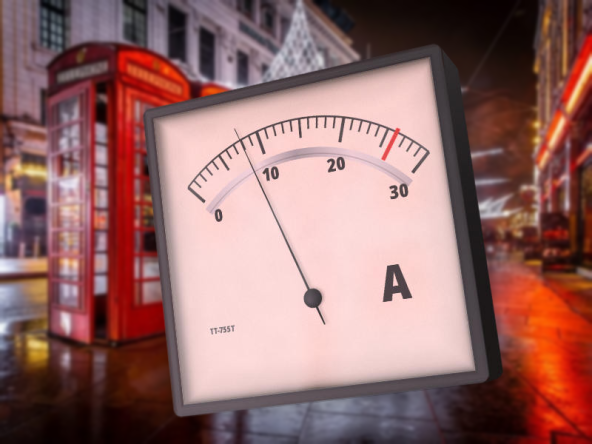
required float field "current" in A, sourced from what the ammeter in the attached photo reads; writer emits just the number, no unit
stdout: 8
